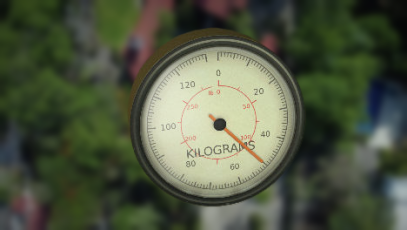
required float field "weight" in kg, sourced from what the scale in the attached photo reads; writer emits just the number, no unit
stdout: 50
